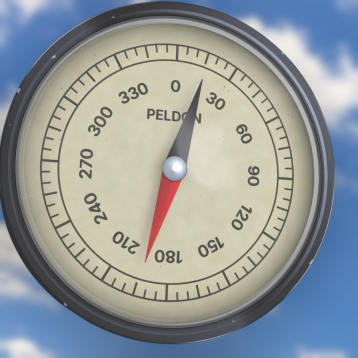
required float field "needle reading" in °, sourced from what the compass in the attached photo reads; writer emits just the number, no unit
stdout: 195
